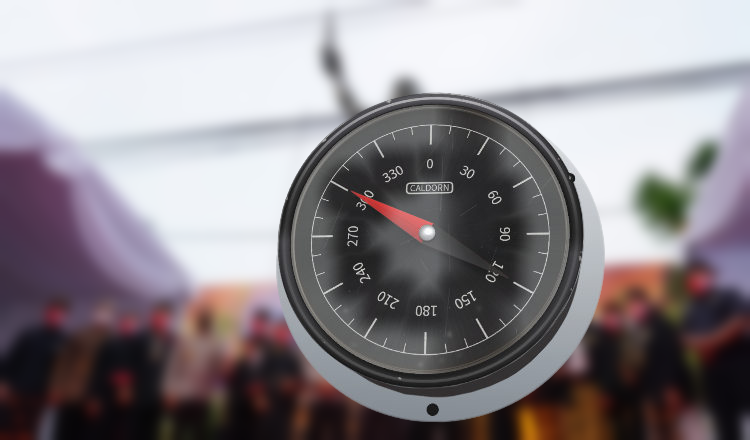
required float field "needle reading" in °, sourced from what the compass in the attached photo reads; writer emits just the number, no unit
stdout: 300
